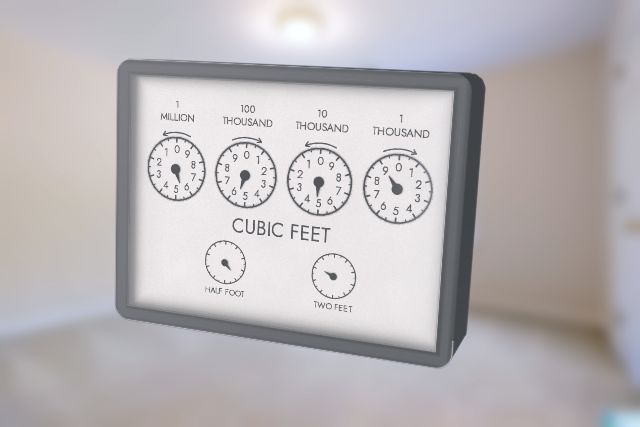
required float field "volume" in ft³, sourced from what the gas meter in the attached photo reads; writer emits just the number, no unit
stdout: 554900
